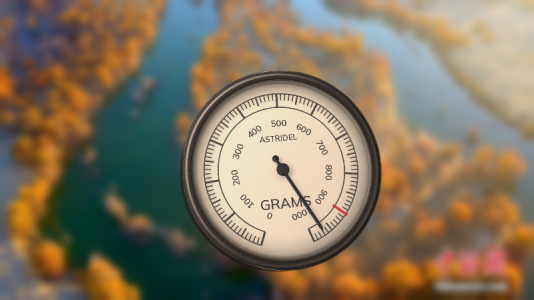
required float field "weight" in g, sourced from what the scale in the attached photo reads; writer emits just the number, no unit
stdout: 970
